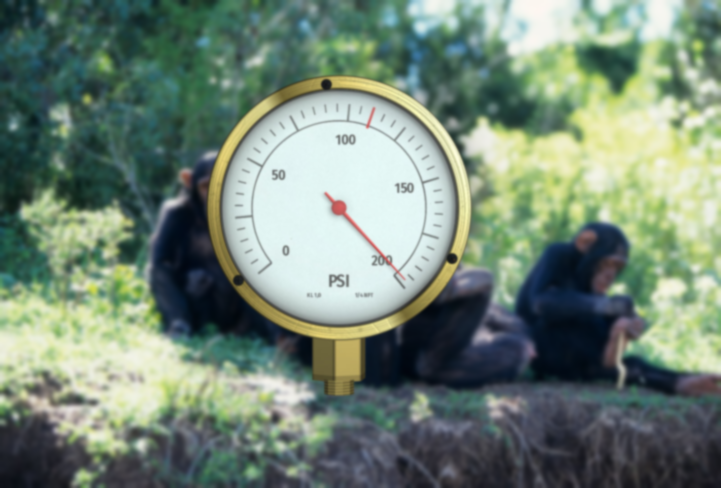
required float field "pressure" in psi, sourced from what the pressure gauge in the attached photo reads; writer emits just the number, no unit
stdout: 197.5
